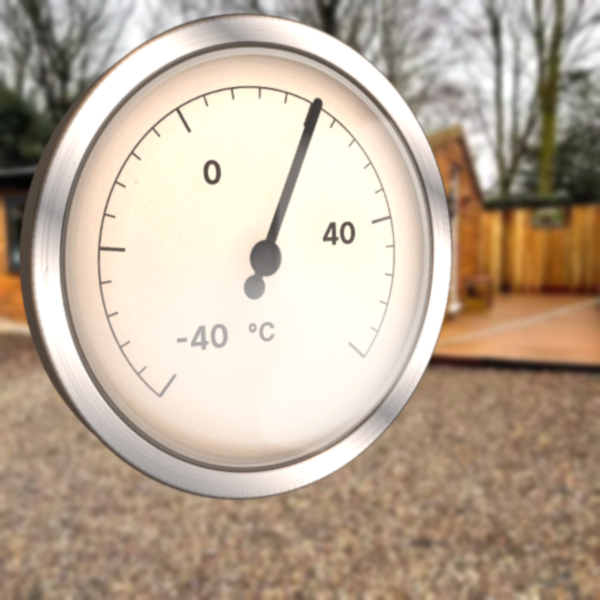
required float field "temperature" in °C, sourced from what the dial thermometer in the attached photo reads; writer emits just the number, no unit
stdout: 20
